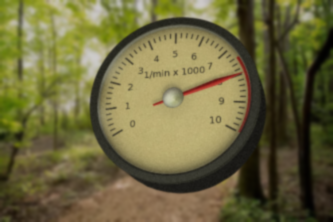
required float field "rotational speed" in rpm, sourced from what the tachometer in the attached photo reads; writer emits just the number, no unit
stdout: 8000
